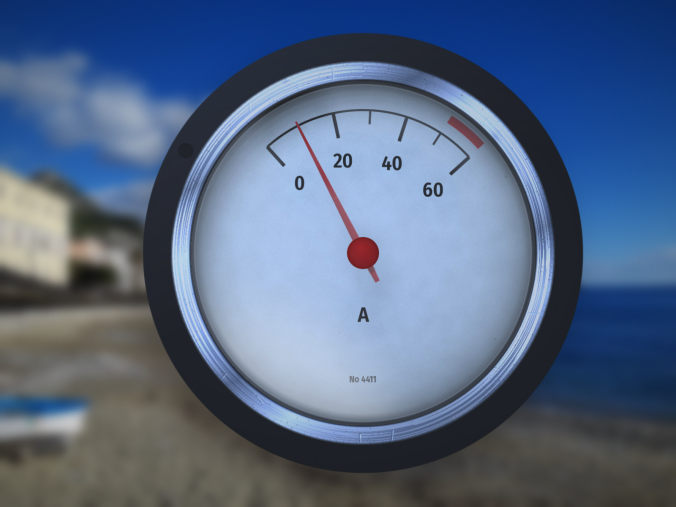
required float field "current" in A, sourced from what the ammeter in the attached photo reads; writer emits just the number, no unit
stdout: 10
